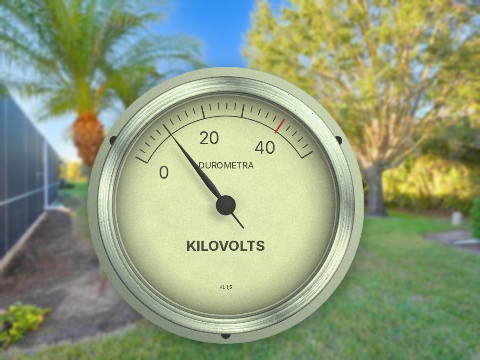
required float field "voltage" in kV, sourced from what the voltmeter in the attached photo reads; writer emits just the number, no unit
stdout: 10
